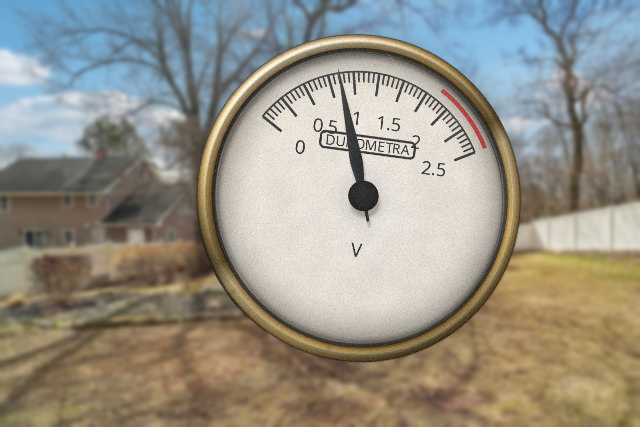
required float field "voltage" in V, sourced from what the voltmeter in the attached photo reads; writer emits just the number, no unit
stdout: 0.85
